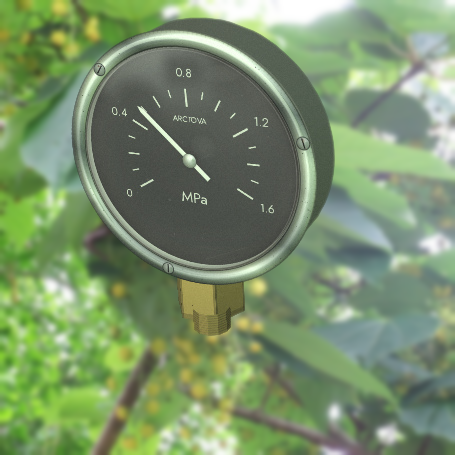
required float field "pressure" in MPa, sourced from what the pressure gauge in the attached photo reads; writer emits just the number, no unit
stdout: 0.5
